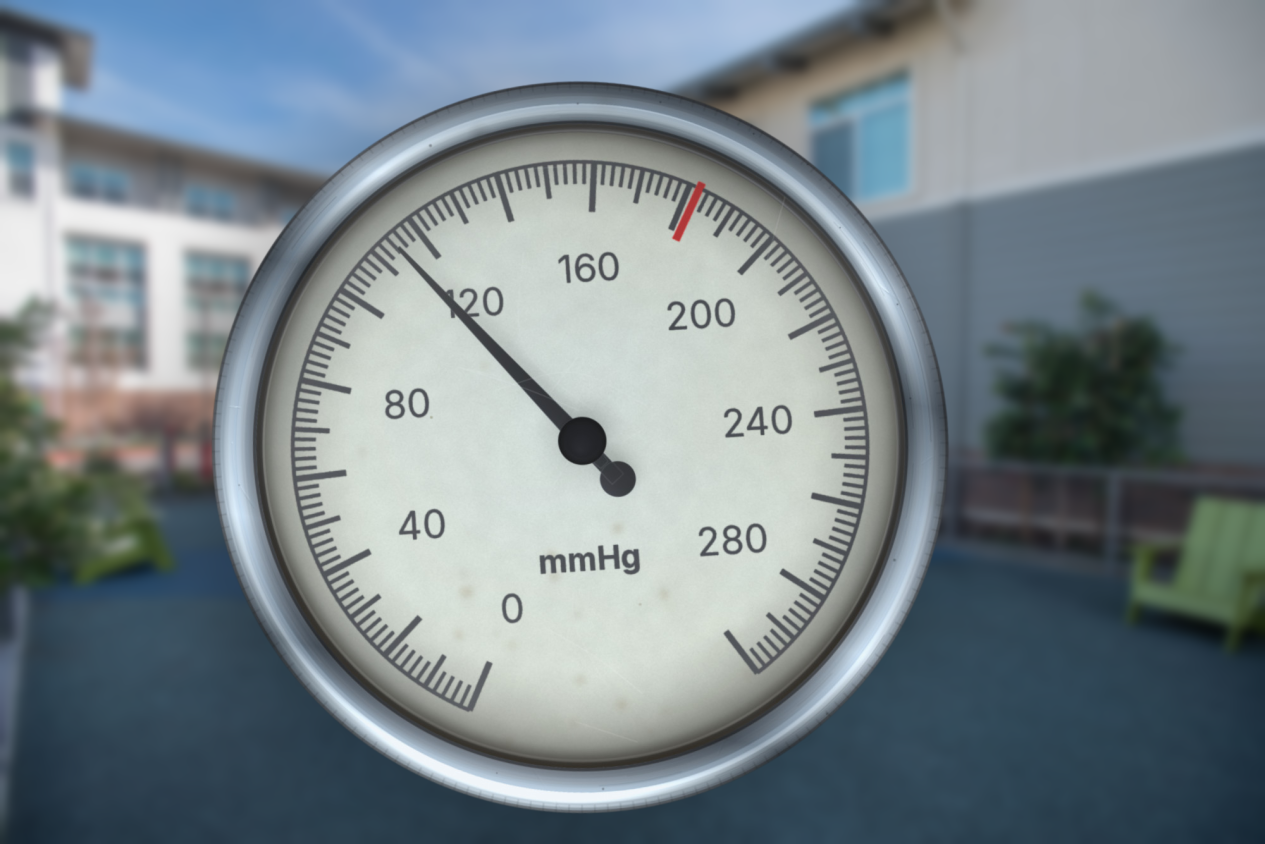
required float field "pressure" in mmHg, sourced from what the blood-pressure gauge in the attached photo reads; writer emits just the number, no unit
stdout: 114
